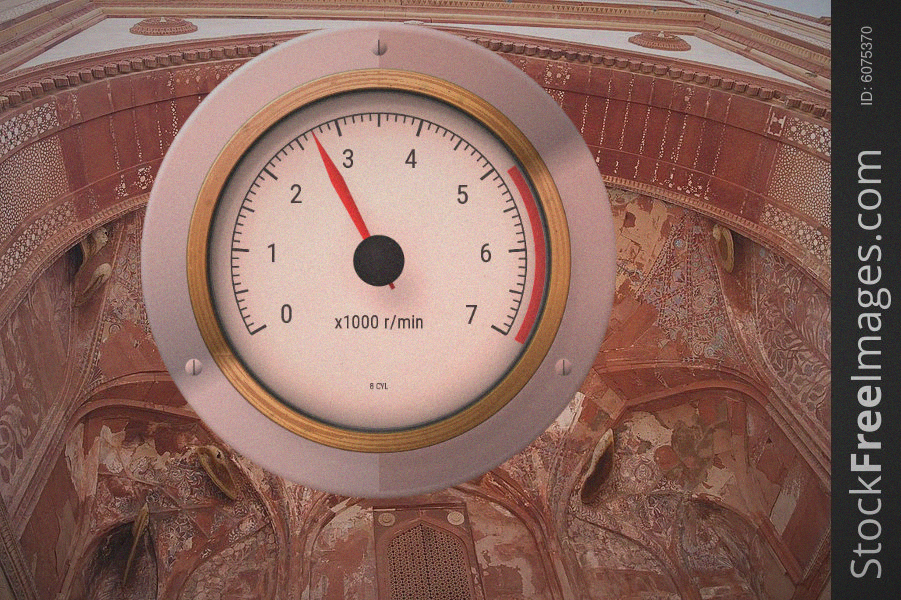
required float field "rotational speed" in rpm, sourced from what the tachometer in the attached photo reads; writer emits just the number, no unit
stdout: 2700
